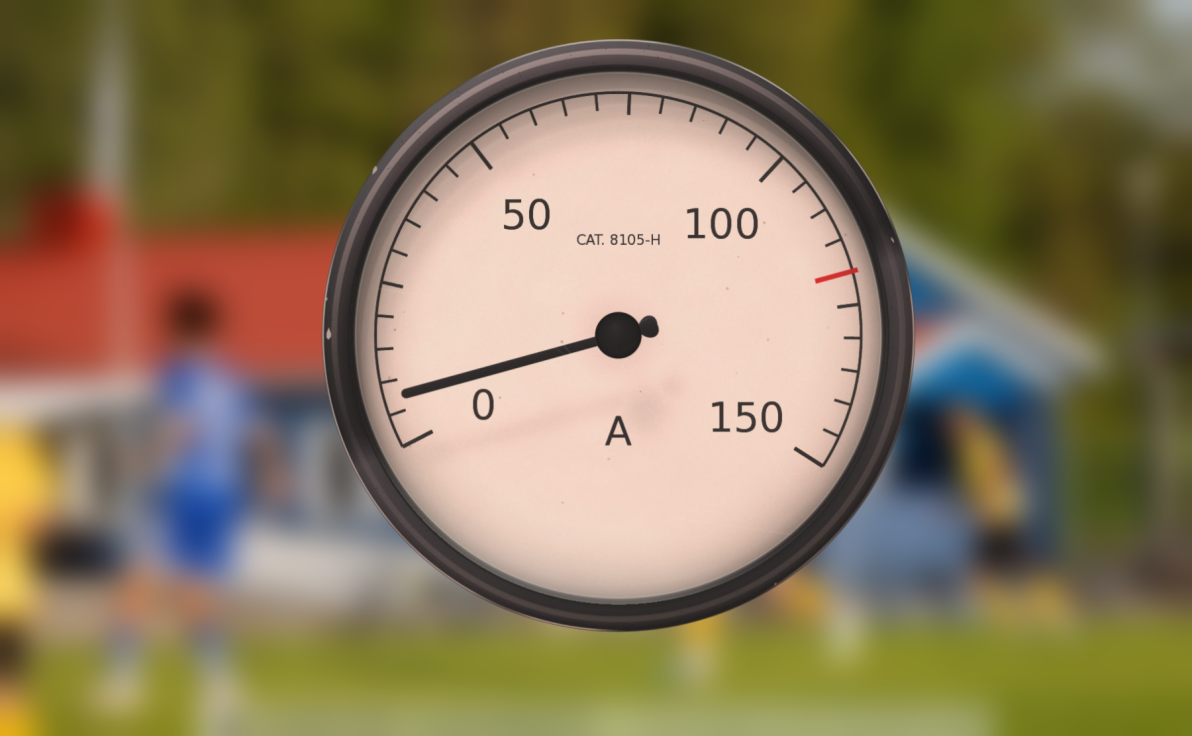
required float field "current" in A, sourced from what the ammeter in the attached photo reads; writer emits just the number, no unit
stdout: 7.5
